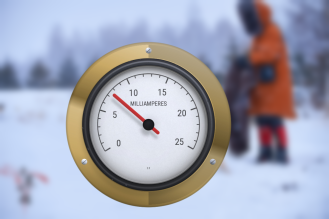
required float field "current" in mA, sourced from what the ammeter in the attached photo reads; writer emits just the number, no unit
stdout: 7.5
